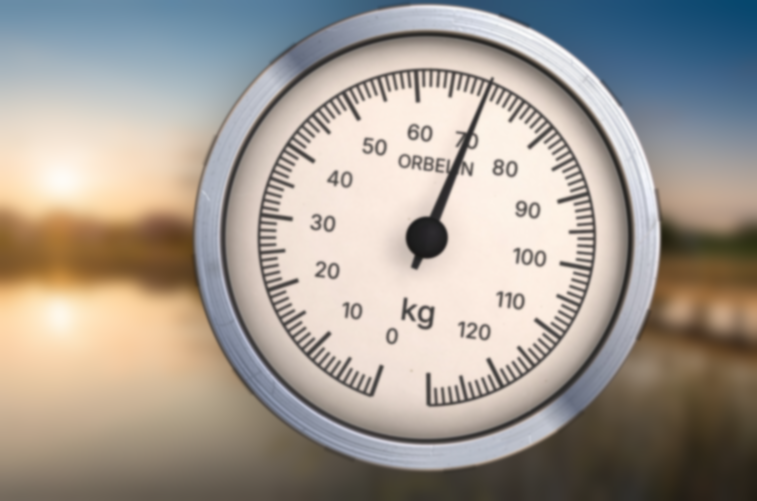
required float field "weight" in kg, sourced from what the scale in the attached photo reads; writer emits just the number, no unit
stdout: 70
